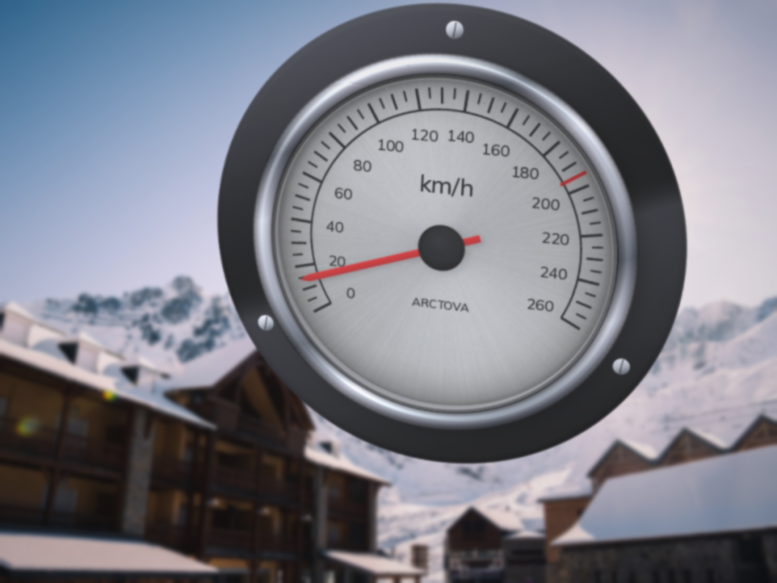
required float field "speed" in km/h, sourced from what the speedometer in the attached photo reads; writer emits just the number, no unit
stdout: 15
